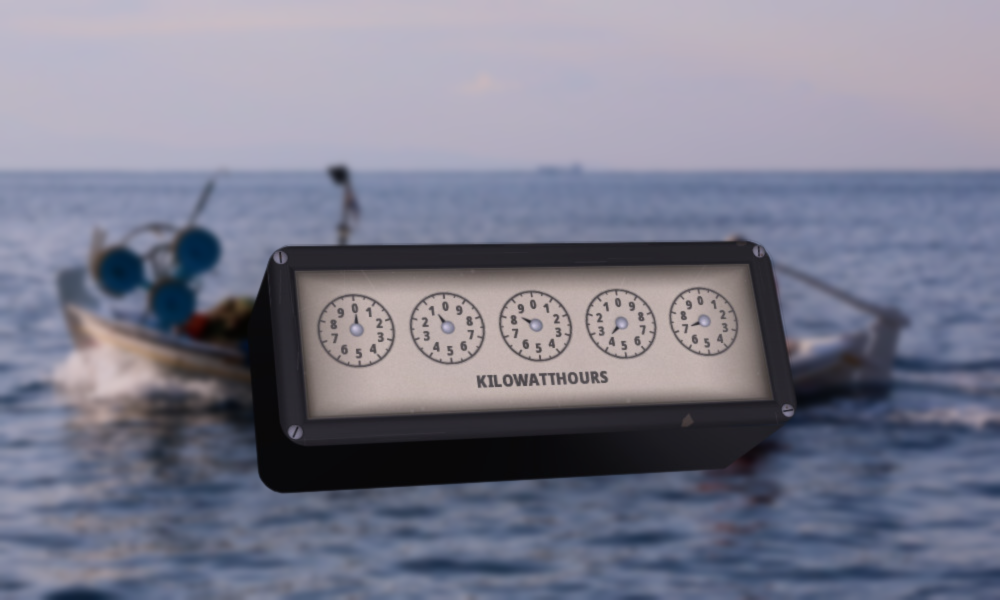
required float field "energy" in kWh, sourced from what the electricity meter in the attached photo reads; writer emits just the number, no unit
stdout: 837
